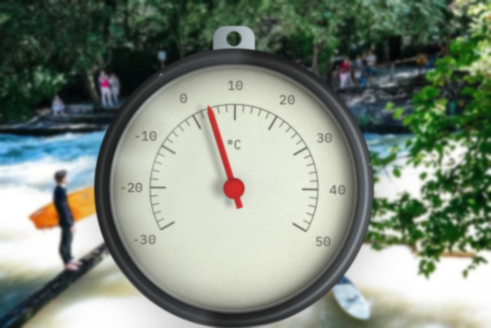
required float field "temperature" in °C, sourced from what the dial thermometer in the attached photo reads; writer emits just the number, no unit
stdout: 4
